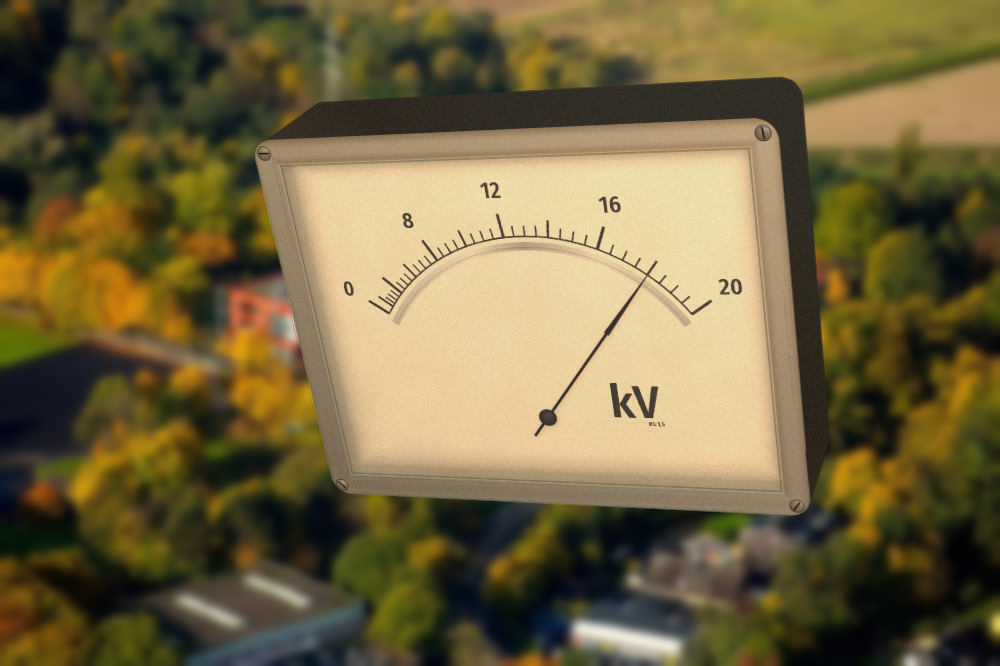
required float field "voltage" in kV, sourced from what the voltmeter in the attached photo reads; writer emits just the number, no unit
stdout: 18
